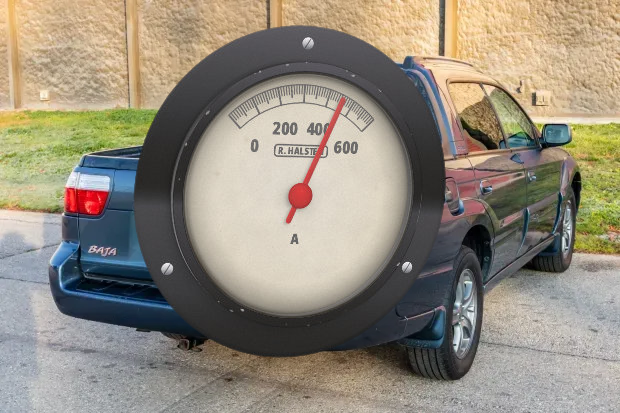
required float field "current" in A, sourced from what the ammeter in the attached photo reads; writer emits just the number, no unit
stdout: 450
